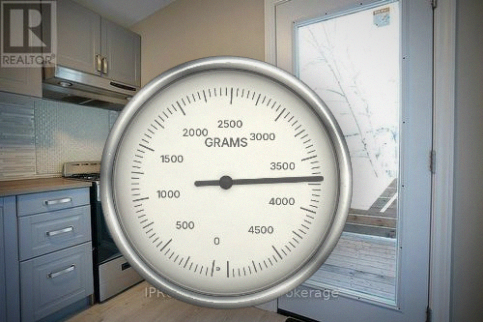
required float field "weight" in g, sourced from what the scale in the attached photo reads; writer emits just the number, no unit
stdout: 3700
